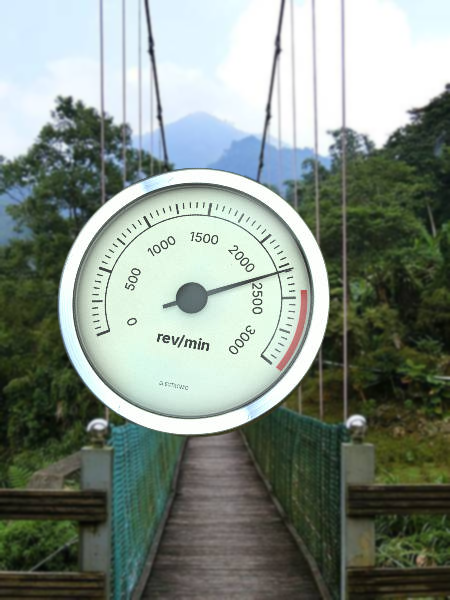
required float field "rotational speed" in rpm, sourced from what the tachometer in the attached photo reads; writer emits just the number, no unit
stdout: 2300
